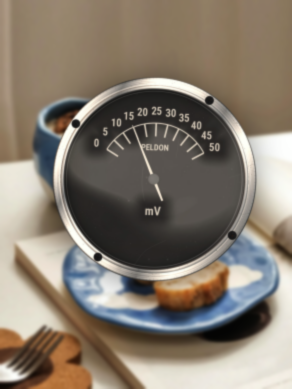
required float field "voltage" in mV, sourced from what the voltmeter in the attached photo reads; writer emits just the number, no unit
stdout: 15
